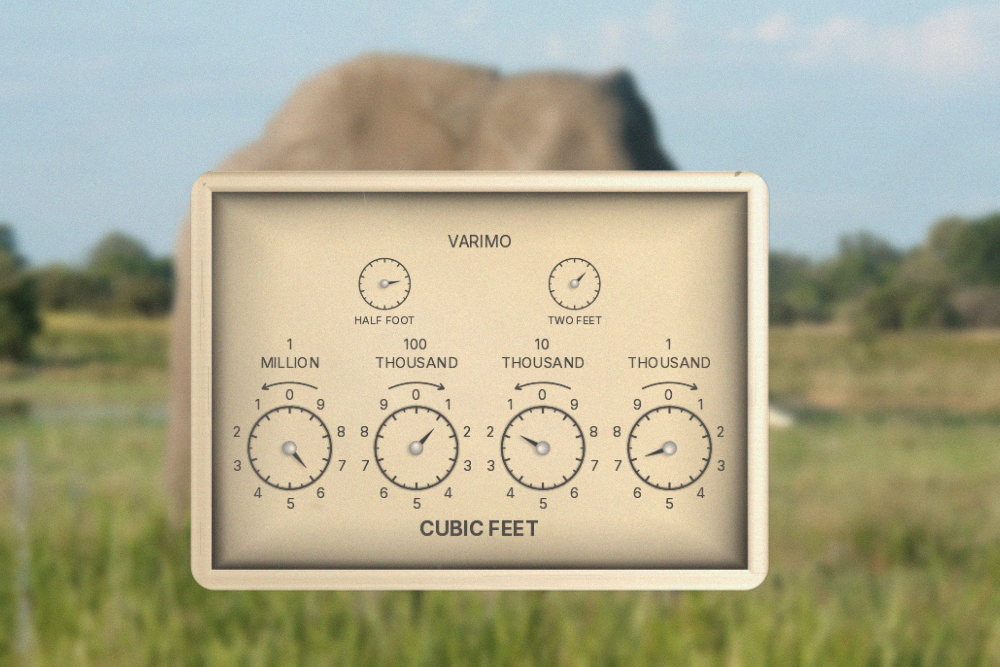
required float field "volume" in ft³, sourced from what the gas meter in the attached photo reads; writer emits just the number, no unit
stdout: 611700
